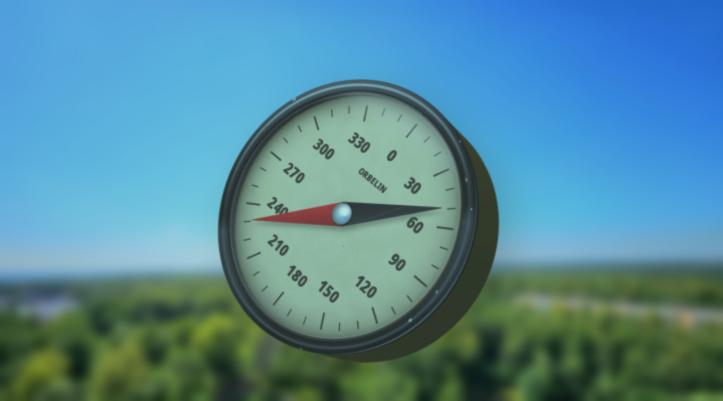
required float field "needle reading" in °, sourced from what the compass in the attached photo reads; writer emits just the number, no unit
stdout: 230
